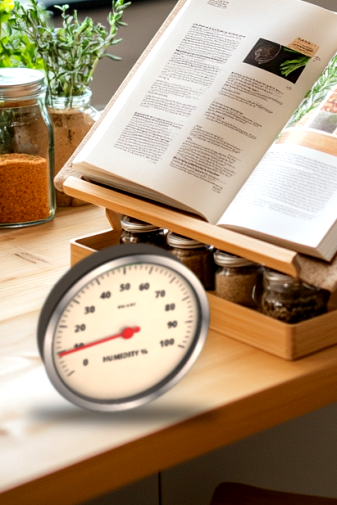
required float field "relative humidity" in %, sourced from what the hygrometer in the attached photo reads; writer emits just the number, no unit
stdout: 10
